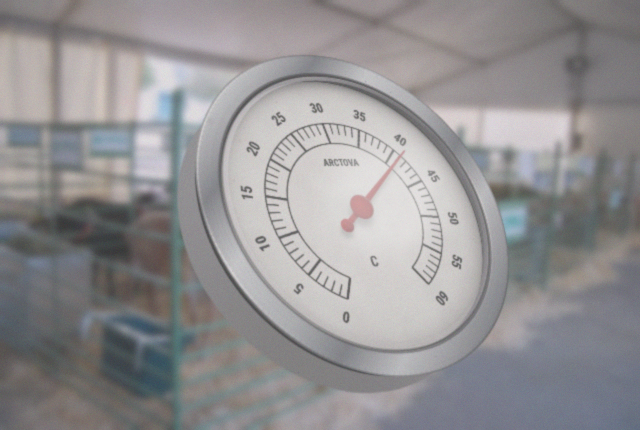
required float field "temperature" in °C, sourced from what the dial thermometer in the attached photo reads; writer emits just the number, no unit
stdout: 41
